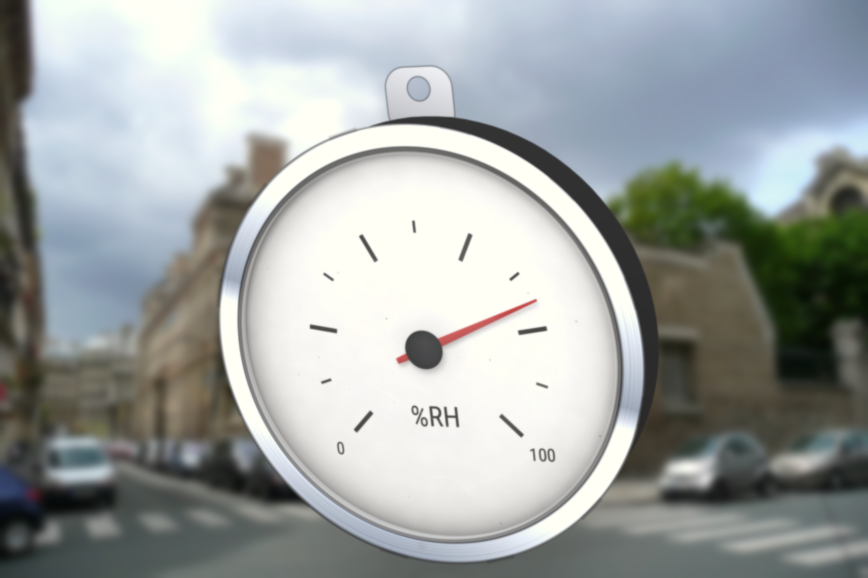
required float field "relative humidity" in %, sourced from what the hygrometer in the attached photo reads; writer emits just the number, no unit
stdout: 75
